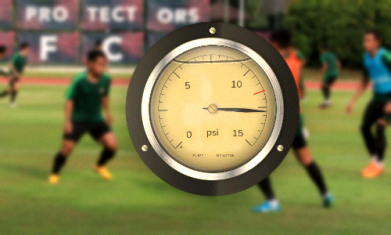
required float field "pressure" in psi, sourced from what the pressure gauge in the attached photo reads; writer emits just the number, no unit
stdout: 12.75
